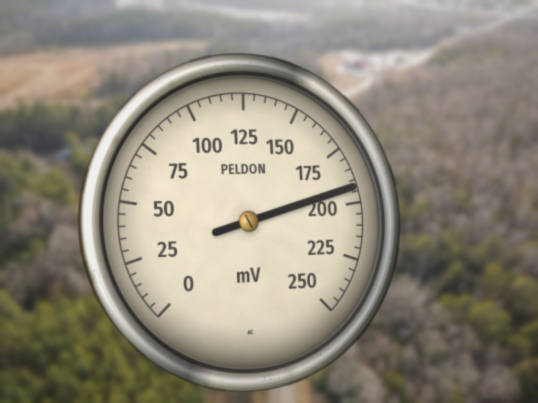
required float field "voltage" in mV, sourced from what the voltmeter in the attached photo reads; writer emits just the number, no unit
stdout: 192.5
